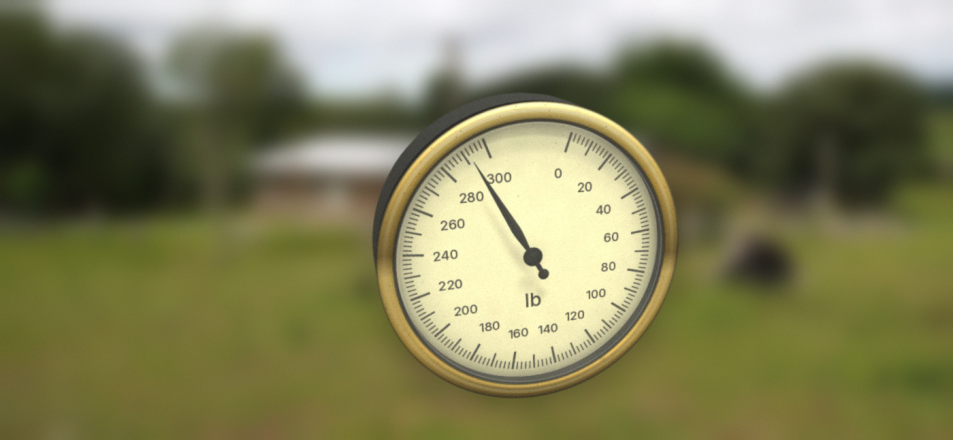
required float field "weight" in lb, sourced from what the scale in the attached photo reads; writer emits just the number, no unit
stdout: 292
